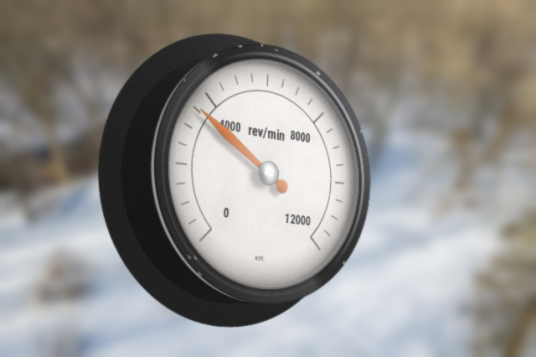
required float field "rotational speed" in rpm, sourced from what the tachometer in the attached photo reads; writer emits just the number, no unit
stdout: 3500
